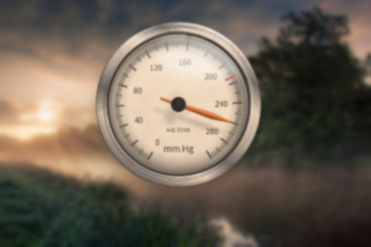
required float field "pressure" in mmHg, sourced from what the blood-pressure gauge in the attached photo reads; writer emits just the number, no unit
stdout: 260
